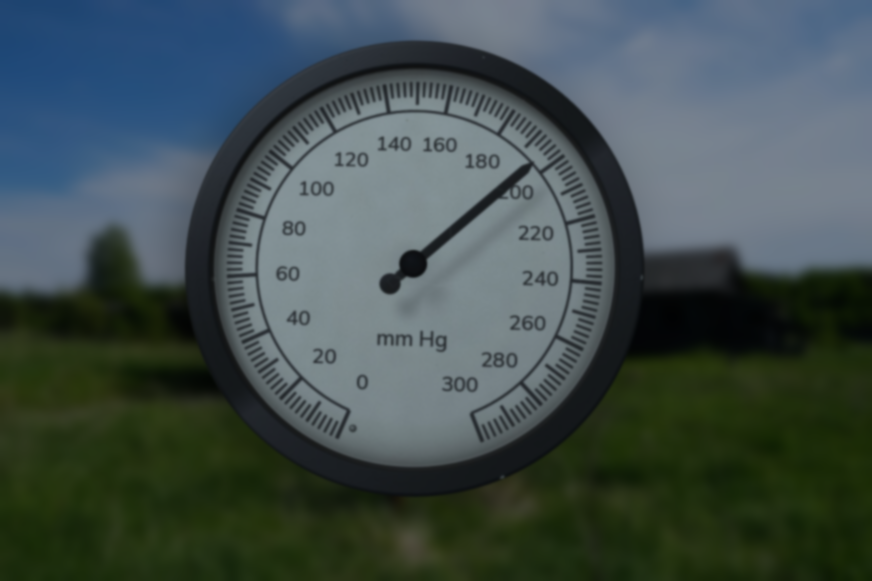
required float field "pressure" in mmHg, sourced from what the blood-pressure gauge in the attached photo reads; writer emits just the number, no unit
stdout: 196
